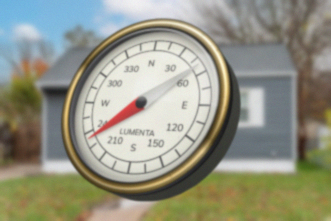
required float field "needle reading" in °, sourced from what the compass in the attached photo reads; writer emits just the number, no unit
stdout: 232.5
